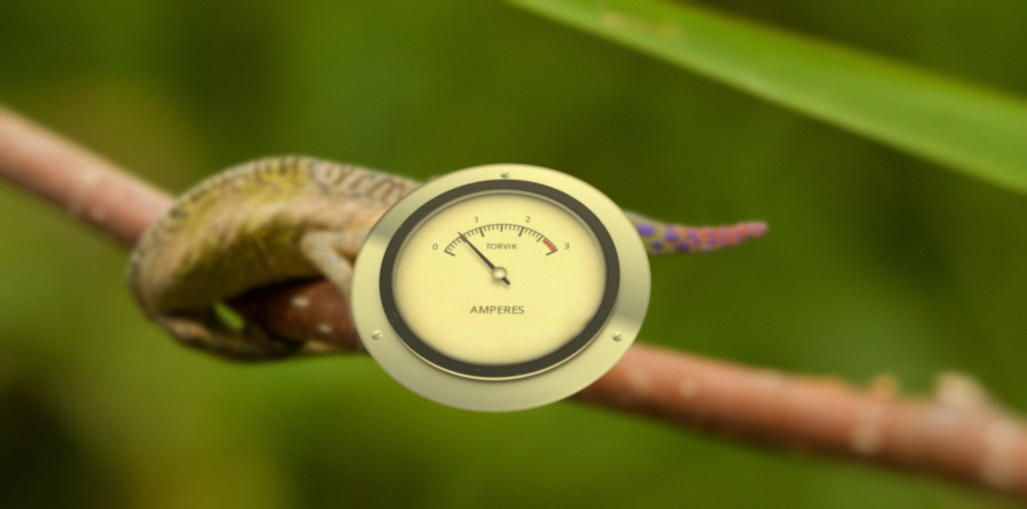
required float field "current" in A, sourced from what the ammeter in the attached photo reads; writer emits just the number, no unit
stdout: 0.5
